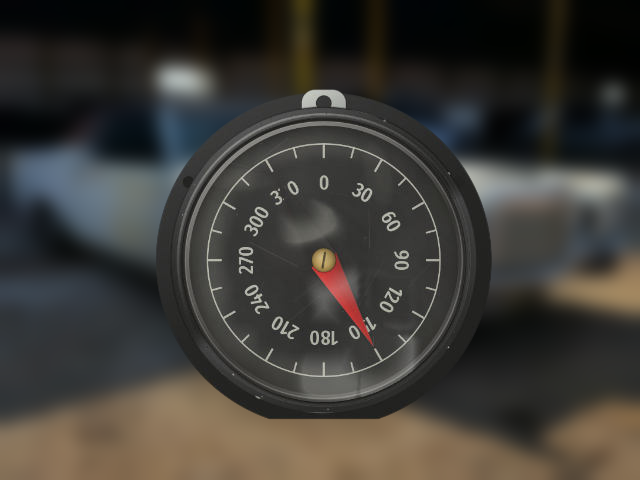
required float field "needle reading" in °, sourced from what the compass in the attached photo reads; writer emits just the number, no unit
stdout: 150
